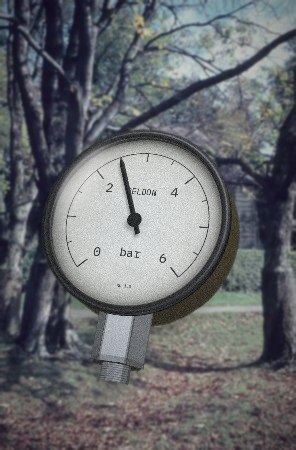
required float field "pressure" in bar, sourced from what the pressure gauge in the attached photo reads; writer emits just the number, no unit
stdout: 2.5
